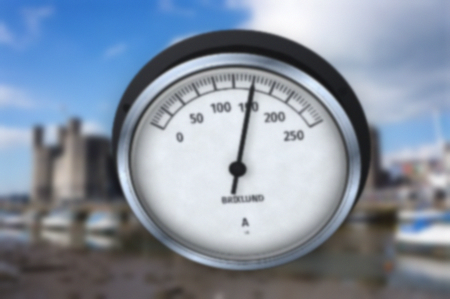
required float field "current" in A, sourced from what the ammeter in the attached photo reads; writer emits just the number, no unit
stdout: 150
